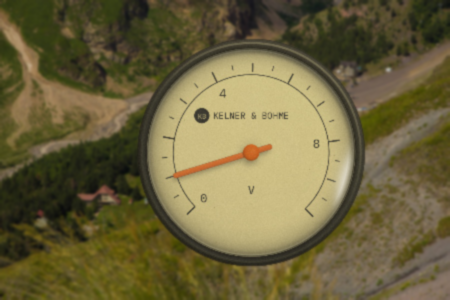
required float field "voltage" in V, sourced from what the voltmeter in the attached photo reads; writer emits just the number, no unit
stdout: 1
